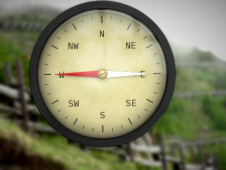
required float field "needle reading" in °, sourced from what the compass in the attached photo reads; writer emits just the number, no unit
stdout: 270
